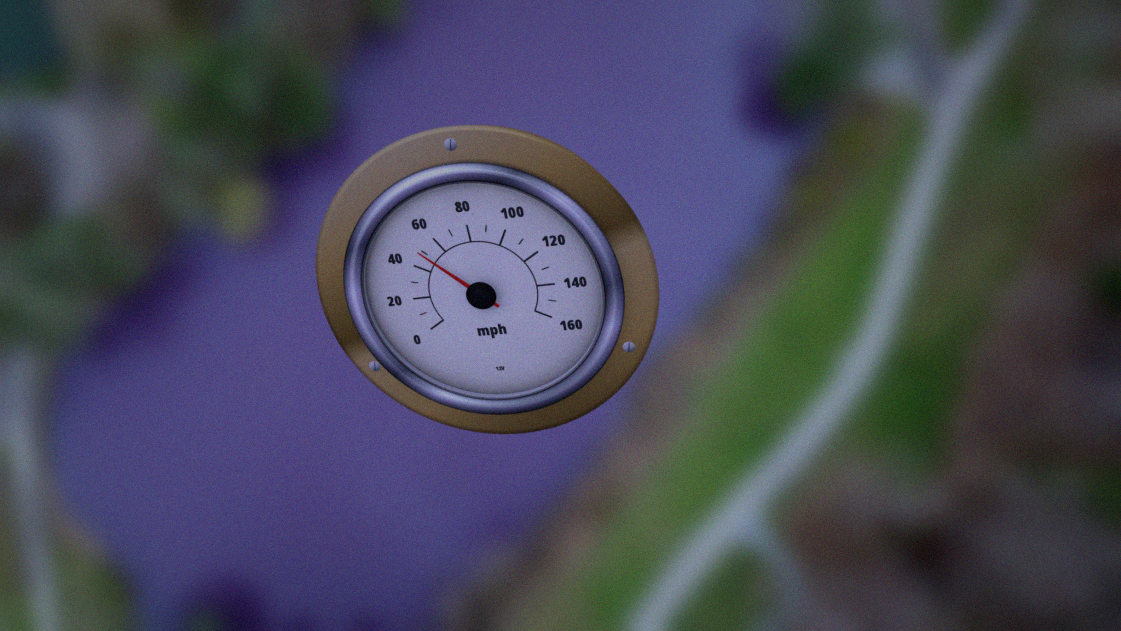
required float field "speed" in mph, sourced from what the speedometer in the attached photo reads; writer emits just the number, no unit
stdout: 50
